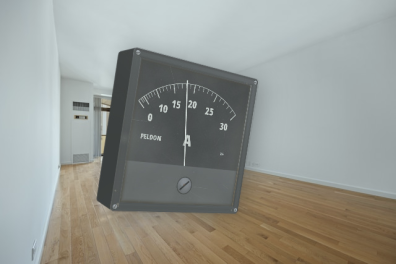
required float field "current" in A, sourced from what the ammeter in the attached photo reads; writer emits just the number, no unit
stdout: 18
